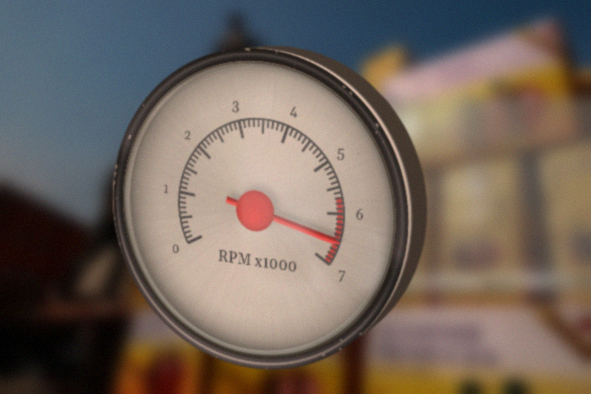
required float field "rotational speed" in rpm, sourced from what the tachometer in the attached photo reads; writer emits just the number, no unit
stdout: 6500
